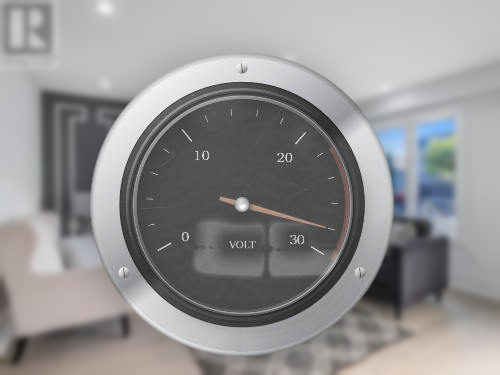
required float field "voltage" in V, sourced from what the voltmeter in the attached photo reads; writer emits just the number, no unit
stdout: 28
